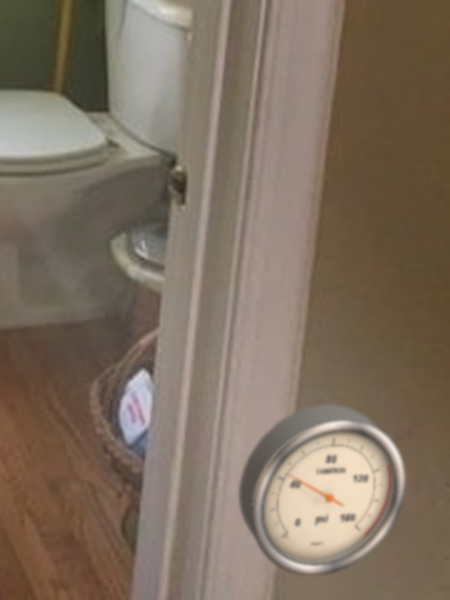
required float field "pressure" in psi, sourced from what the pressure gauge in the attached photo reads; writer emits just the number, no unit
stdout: 45
